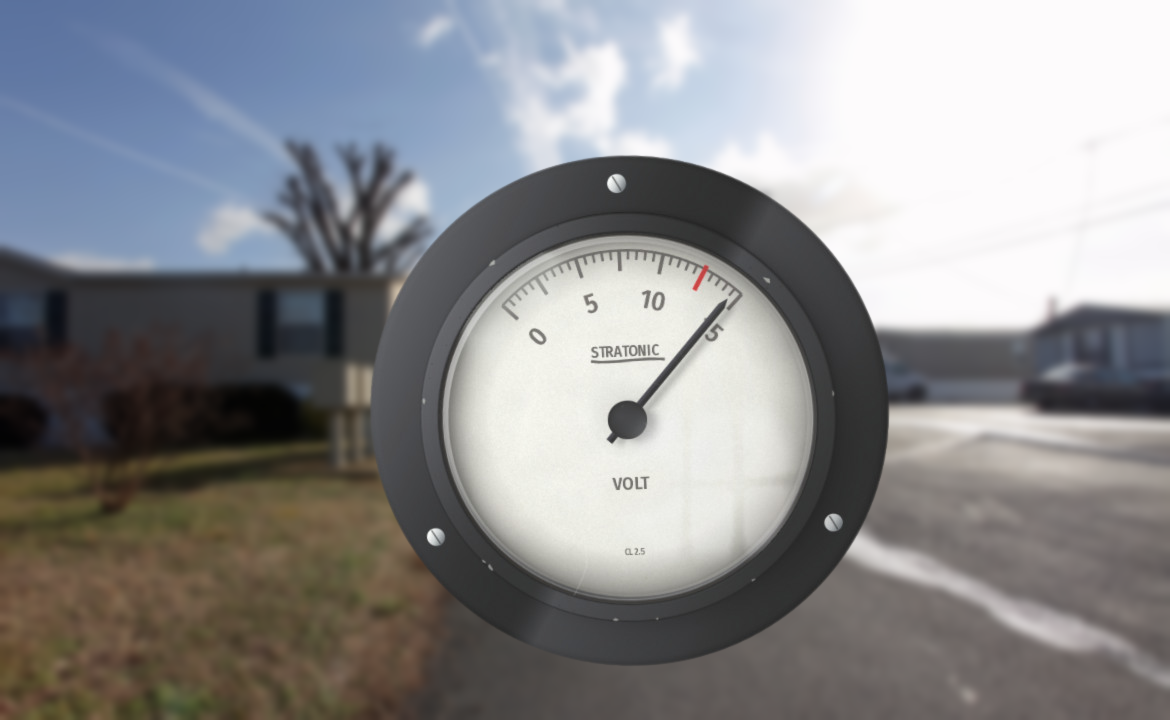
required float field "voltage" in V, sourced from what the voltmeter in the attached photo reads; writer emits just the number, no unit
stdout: 14.5
